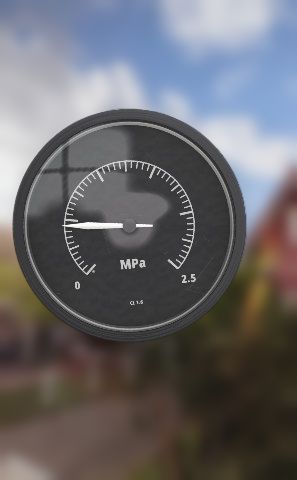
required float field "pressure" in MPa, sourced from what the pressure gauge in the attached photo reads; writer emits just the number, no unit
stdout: 0.45
